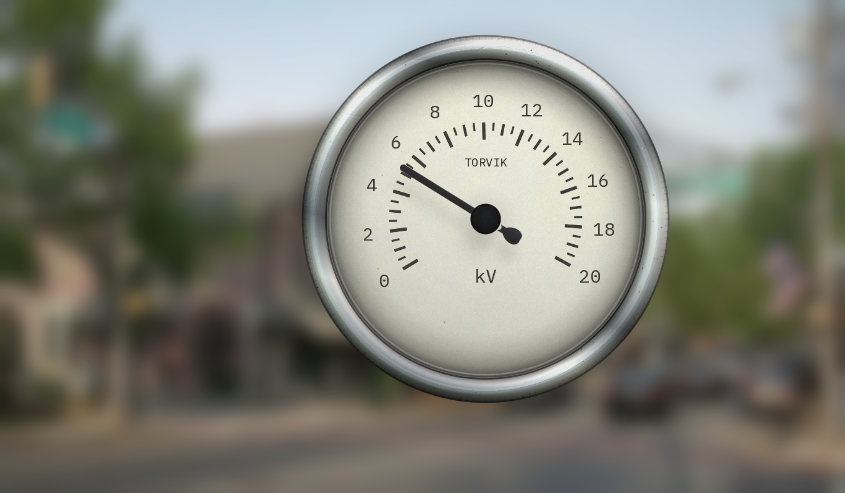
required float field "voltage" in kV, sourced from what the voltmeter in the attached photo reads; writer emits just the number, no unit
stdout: 5.25
